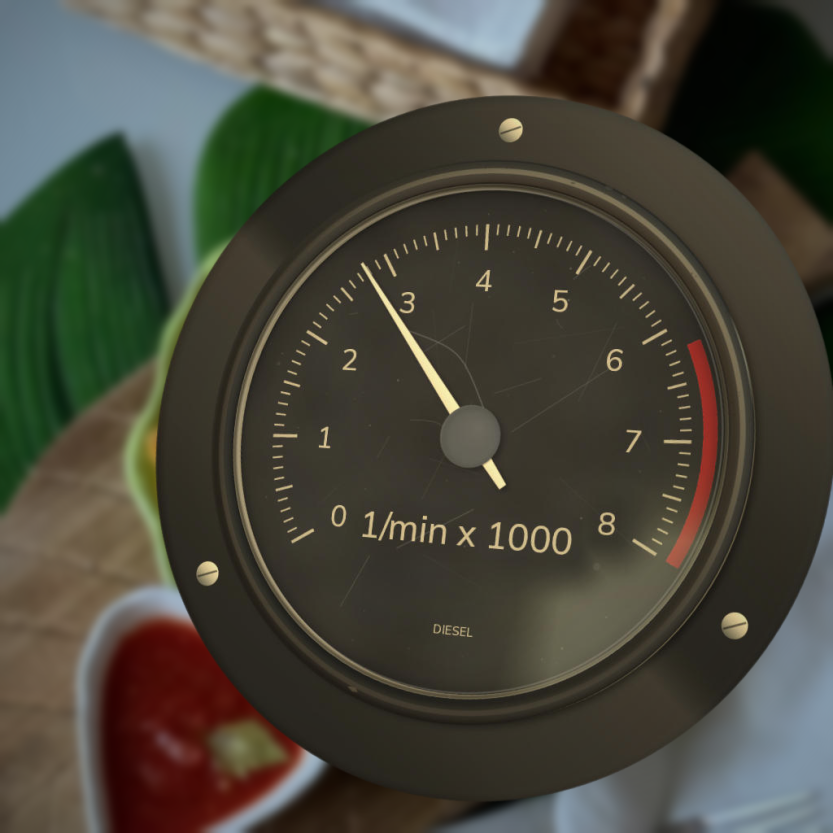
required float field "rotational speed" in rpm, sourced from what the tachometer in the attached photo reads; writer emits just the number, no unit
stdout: 2800
